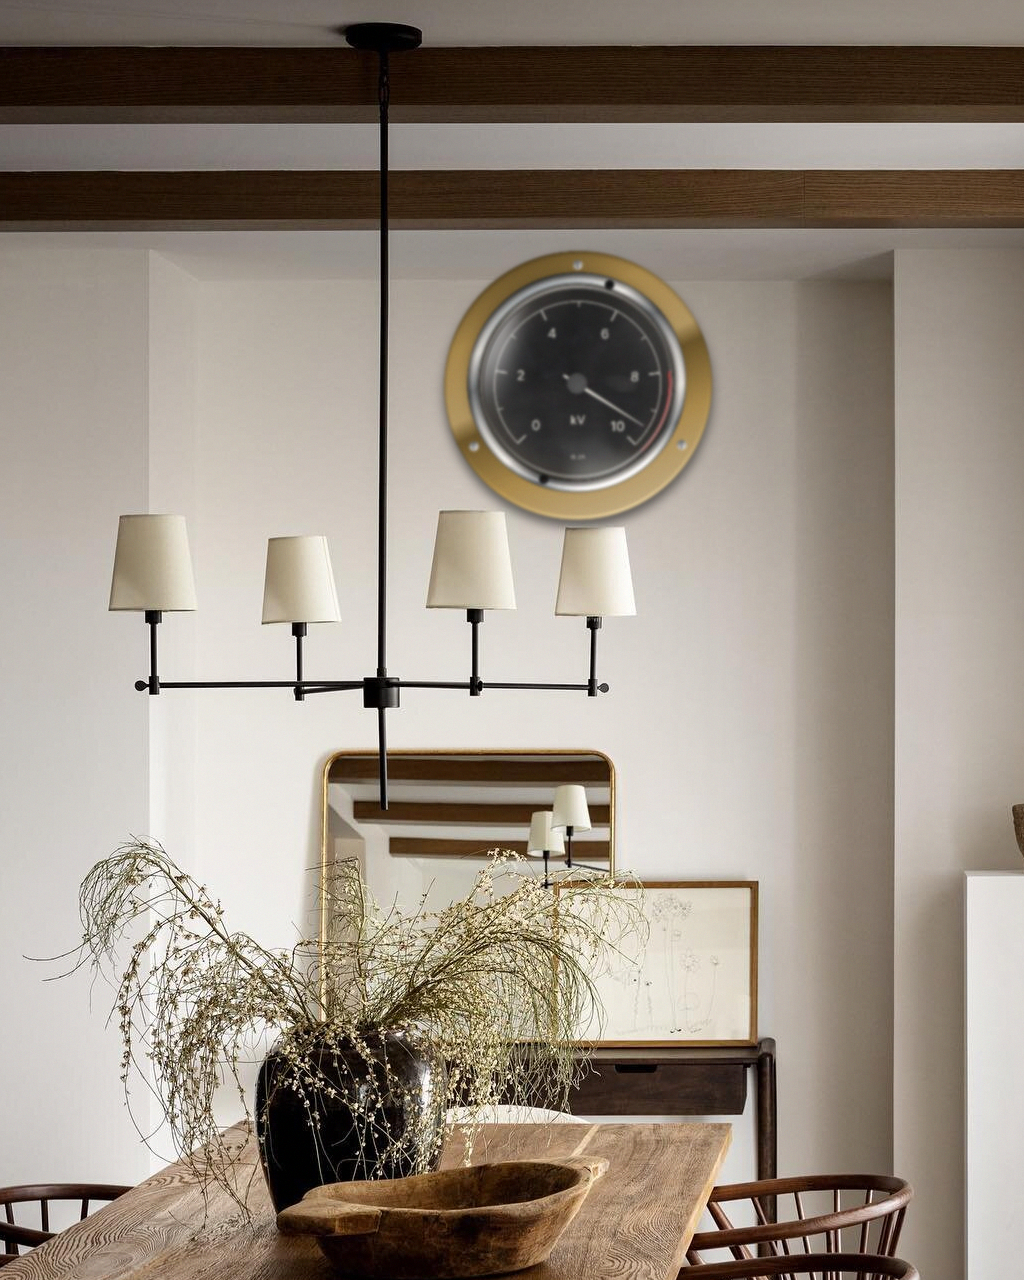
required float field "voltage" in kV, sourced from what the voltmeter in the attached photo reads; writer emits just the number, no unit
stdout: 9.5
